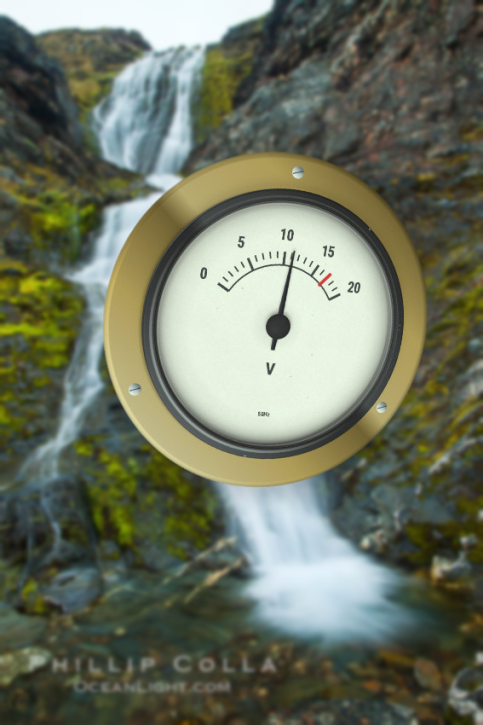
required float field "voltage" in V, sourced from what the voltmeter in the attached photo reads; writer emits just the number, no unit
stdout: 11
